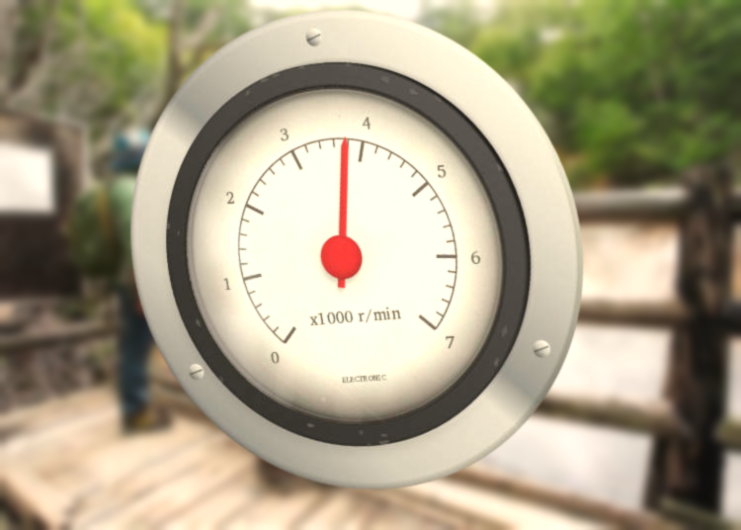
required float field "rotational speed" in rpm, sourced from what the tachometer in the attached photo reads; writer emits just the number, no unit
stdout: 3800
